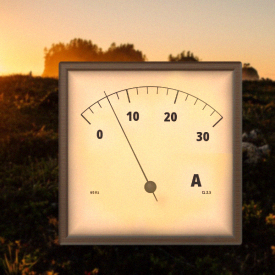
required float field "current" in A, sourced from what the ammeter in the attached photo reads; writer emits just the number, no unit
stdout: 6
